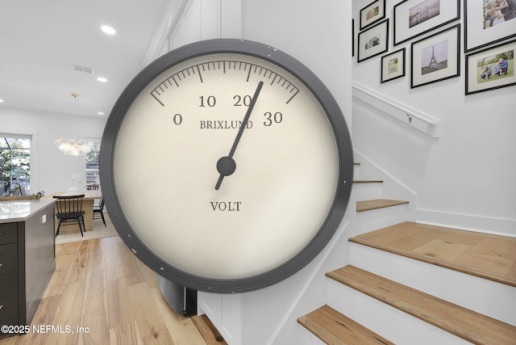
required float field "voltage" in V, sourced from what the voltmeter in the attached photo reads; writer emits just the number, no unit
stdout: 23
